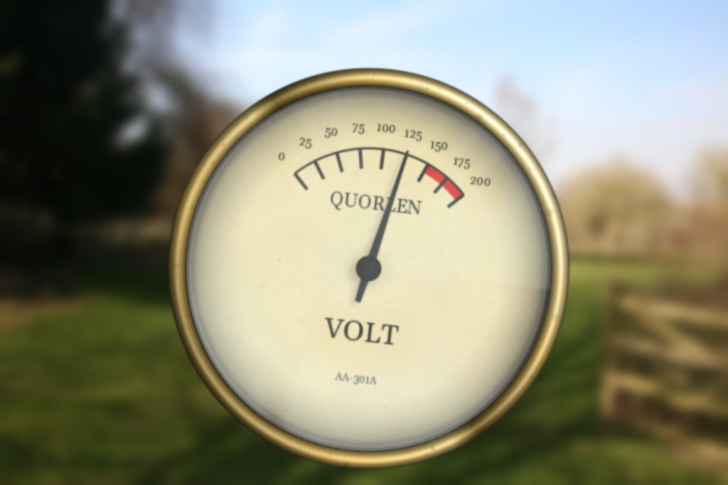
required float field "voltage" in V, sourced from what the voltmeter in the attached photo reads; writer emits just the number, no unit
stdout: 125
